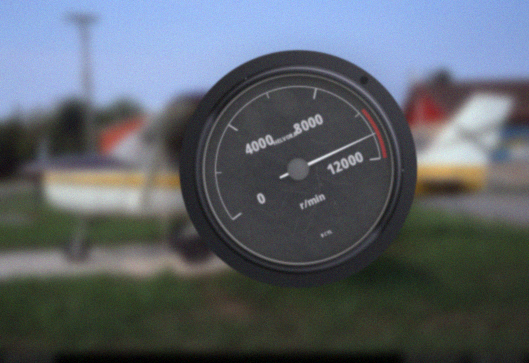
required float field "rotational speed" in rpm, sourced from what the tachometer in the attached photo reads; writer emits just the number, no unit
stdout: 11000
